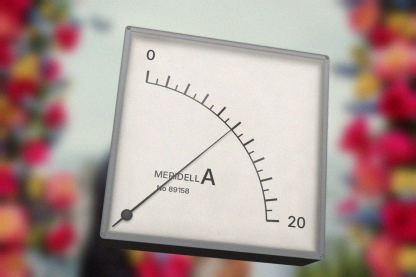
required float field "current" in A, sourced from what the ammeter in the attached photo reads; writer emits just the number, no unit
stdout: 10
